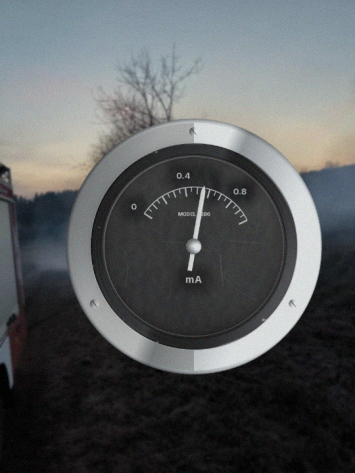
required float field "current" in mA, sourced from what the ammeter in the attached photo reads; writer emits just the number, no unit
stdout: 0.55
